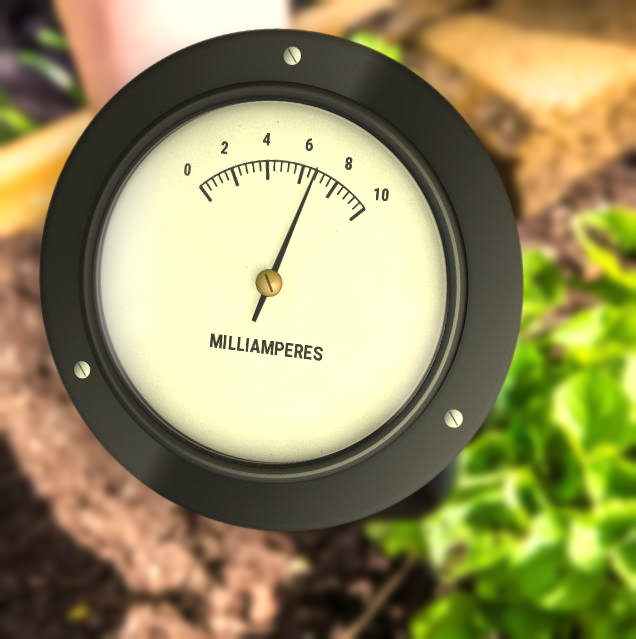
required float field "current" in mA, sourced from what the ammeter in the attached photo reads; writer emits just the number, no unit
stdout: 6.8
